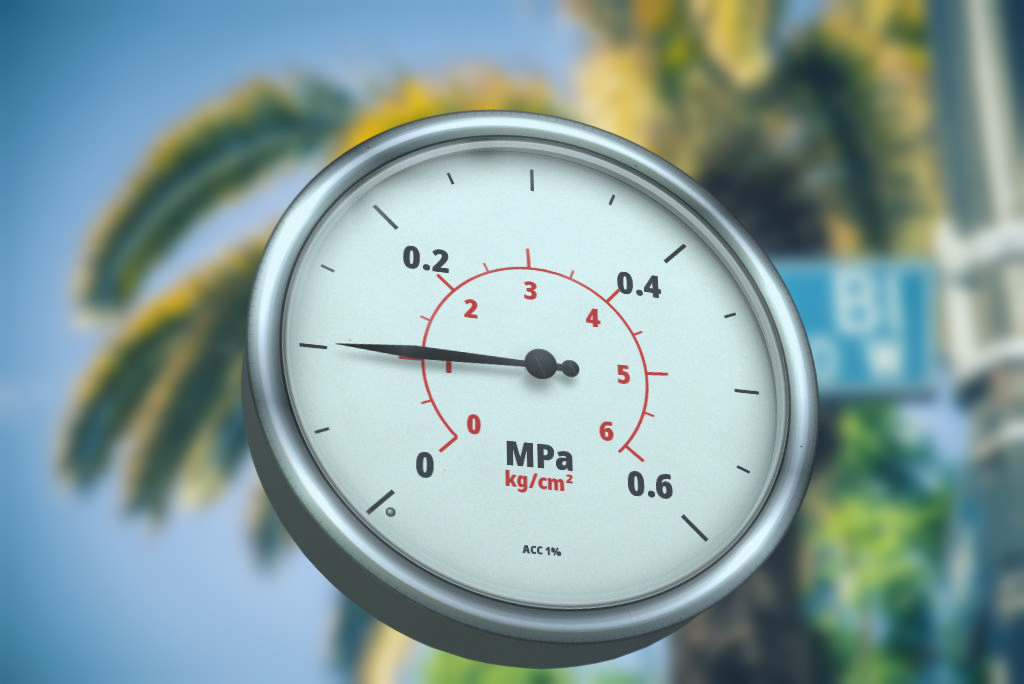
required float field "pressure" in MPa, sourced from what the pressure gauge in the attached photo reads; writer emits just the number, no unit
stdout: 0.1
